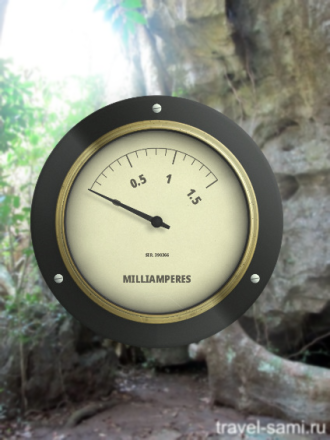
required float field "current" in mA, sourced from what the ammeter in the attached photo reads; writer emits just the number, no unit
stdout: 0
